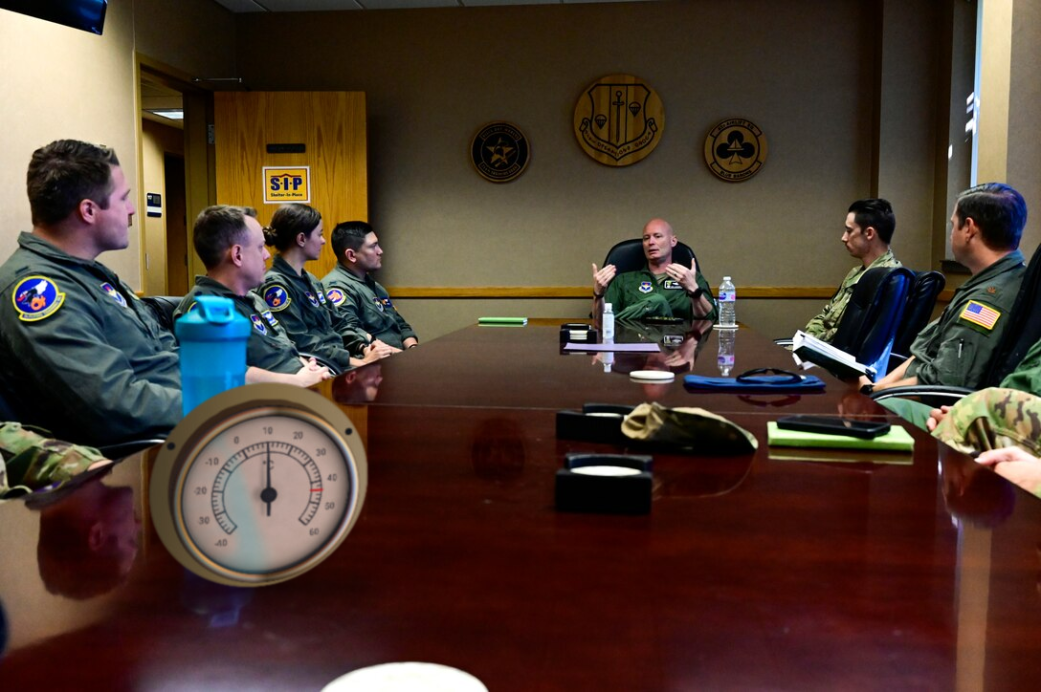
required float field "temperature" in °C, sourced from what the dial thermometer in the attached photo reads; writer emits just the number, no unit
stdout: 10
